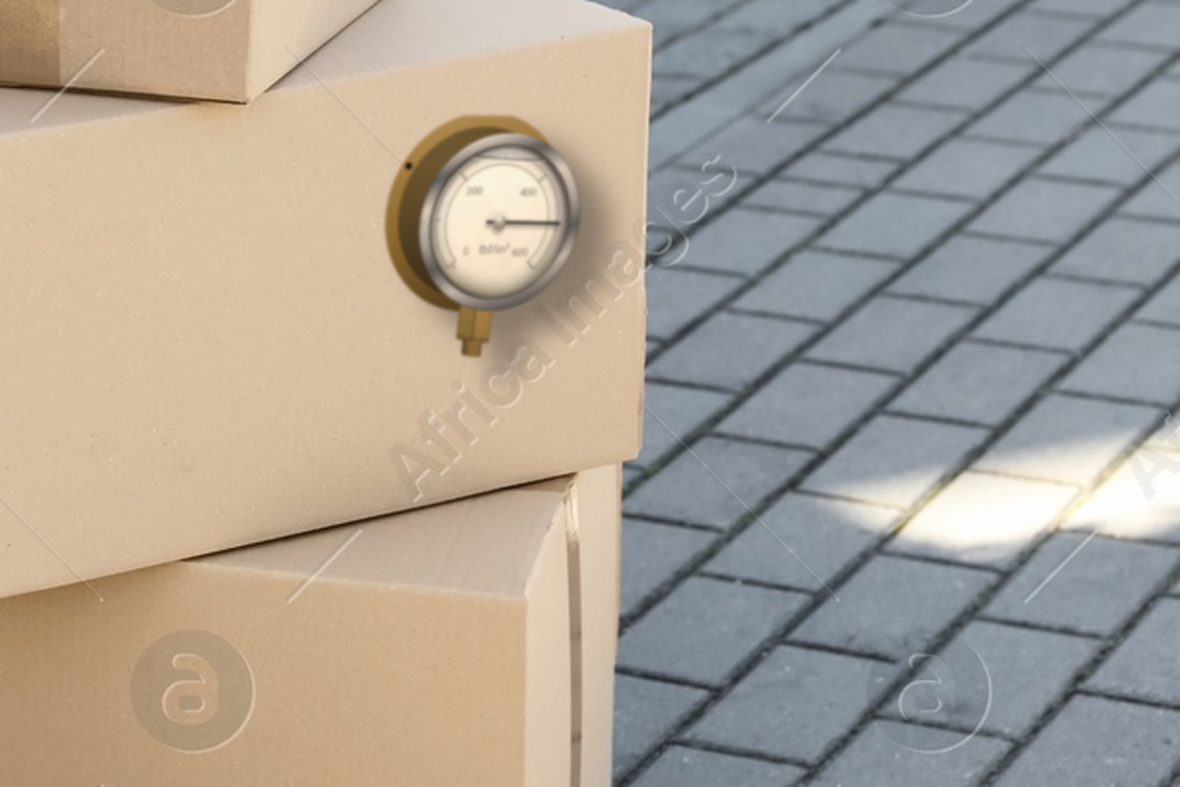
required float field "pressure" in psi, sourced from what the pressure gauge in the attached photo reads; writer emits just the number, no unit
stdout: 500
